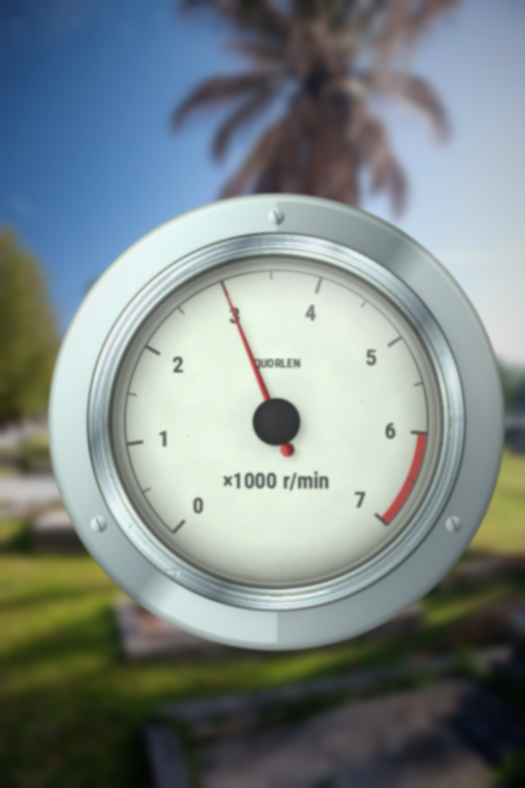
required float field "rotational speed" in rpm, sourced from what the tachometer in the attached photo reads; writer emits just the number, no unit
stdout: 3000
